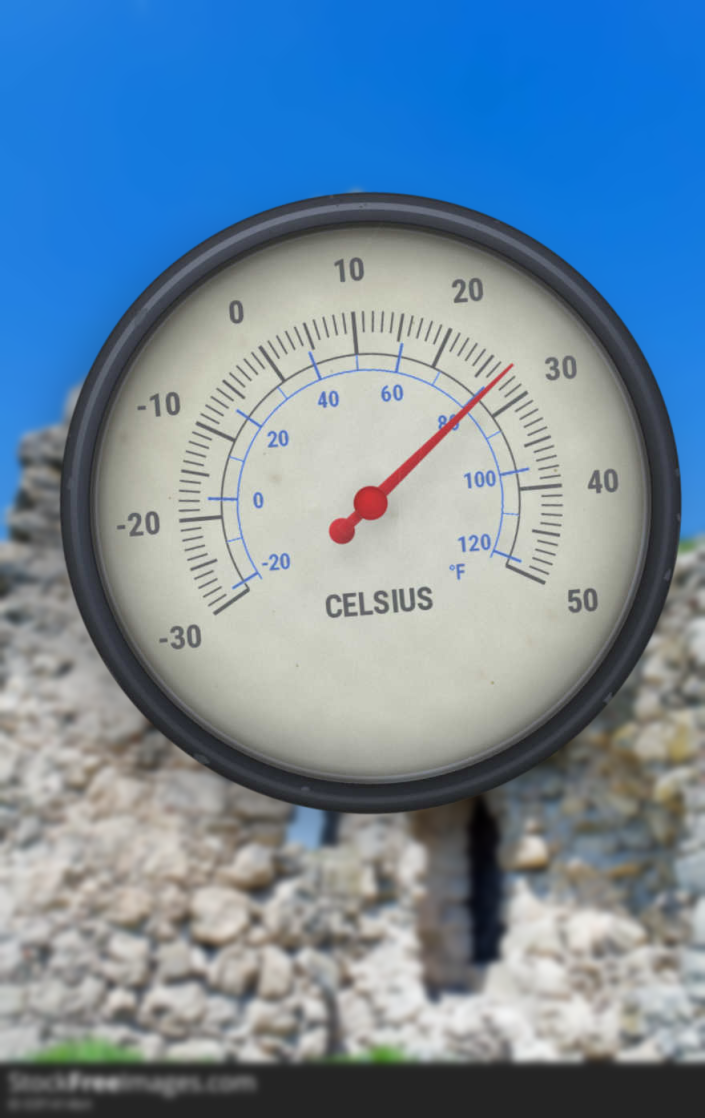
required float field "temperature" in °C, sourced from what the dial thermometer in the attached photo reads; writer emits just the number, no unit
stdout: 27
